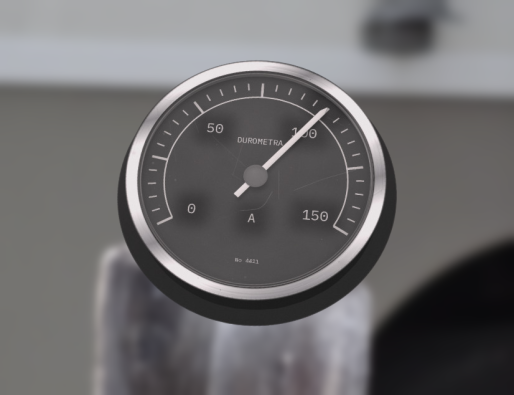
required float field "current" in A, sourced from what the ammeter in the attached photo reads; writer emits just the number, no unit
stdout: 100
